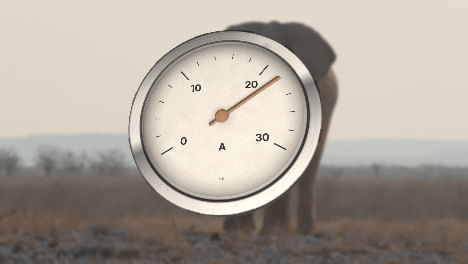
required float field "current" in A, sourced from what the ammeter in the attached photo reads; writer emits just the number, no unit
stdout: 22
